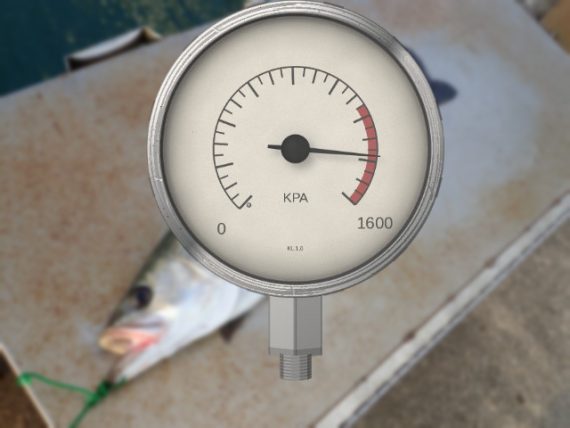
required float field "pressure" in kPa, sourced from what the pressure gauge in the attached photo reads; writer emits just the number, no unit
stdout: 1375
